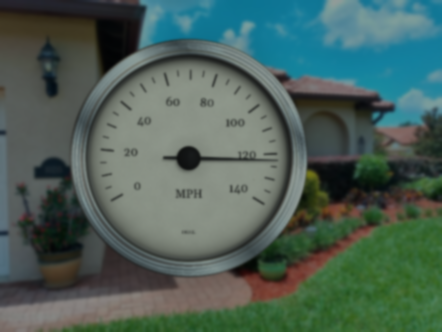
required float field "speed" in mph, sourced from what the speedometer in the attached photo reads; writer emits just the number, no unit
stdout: 122.5
